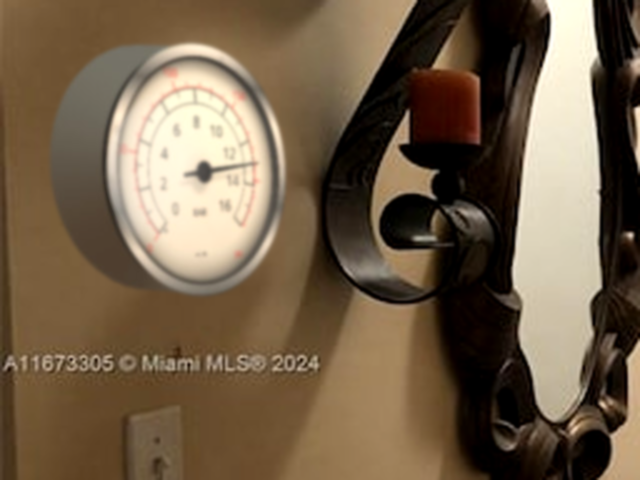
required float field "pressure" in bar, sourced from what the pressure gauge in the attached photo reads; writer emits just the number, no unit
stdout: 13
